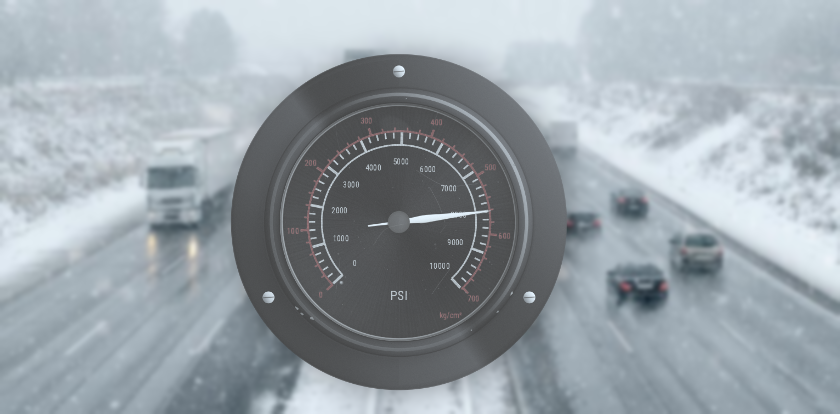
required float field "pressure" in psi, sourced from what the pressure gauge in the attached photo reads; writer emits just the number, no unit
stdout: 8000
